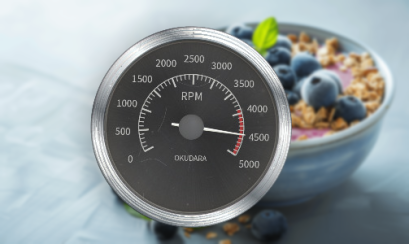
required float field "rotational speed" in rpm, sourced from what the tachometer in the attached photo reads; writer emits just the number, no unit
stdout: 4500
